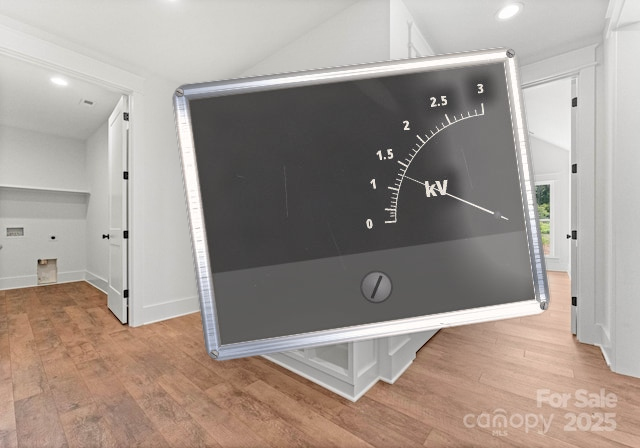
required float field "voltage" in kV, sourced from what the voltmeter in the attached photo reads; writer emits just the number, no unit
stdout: 1.3
